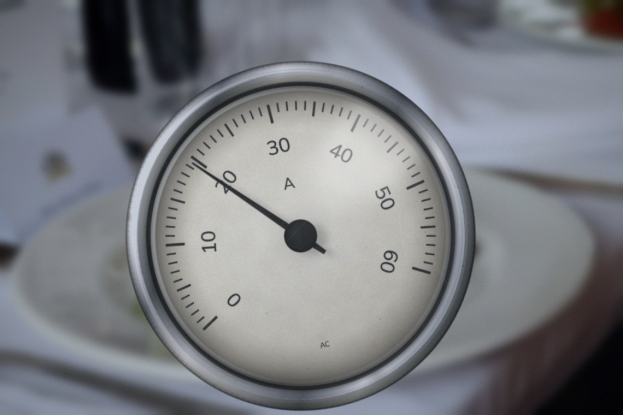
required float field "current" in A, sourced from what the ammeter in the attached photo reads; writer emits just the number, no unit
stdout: 19.5
